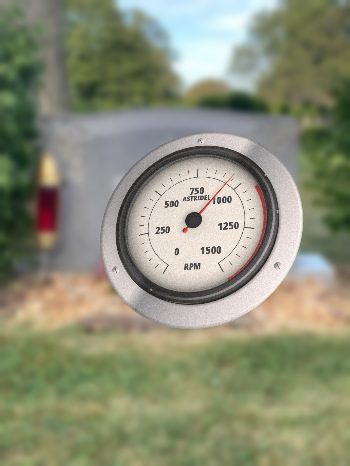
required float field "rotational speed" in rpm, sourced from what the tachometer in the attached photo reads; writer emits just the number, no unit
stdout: 950
